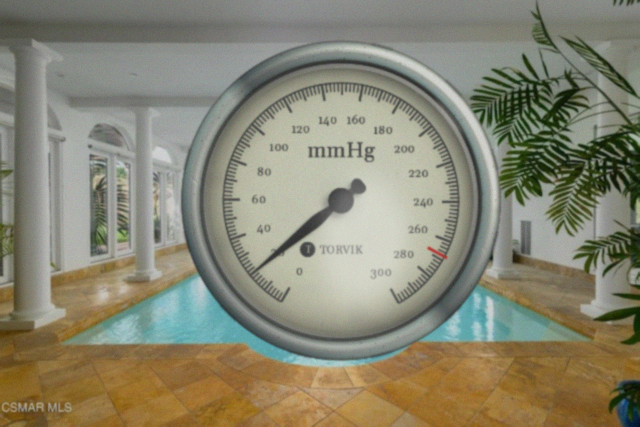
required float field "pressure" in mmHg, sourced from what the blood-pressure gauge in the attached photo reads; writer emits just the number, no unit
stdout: 20
